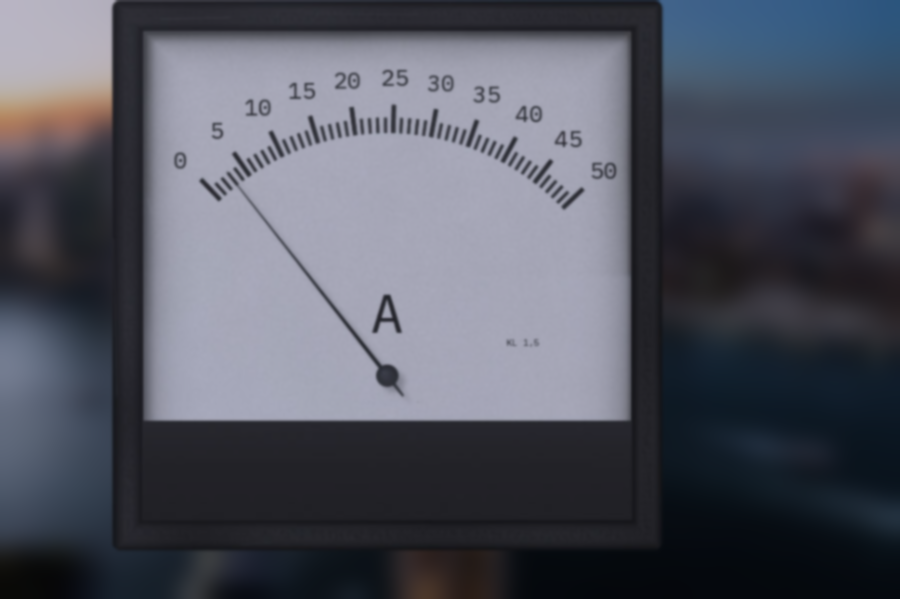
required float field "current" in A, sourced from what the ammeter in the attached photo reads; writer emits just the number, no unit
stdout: 3
